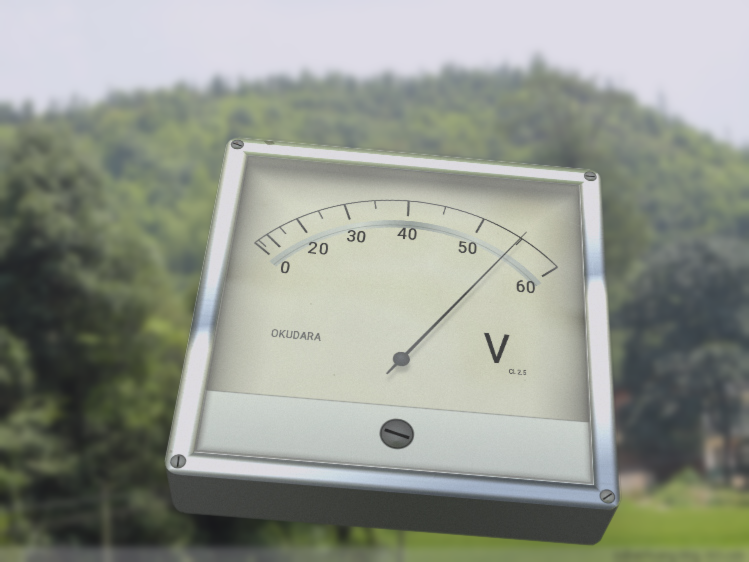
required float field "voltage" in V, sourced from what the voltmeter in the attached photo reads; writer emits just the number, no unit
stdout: 55
